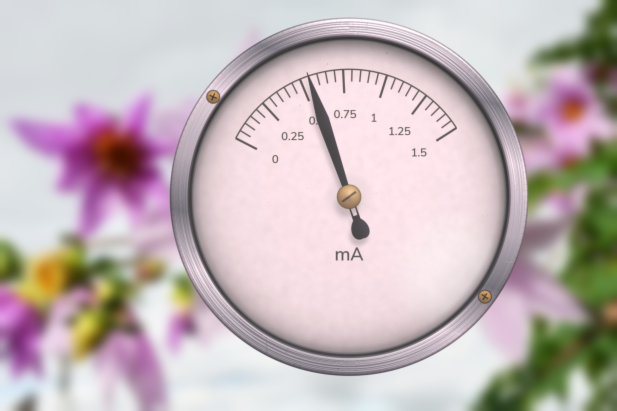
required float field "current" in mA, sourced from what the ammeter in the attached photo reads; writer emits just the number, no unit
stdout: 0.55
